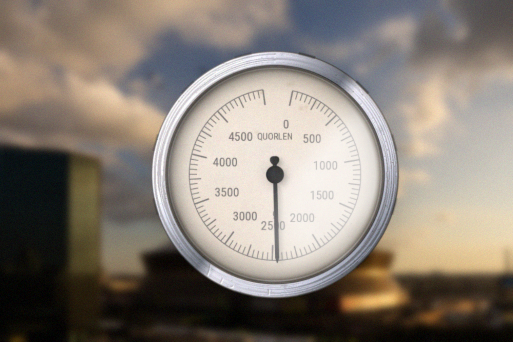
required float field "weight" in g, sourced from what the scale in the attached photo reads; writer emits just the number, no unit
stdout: 2450
